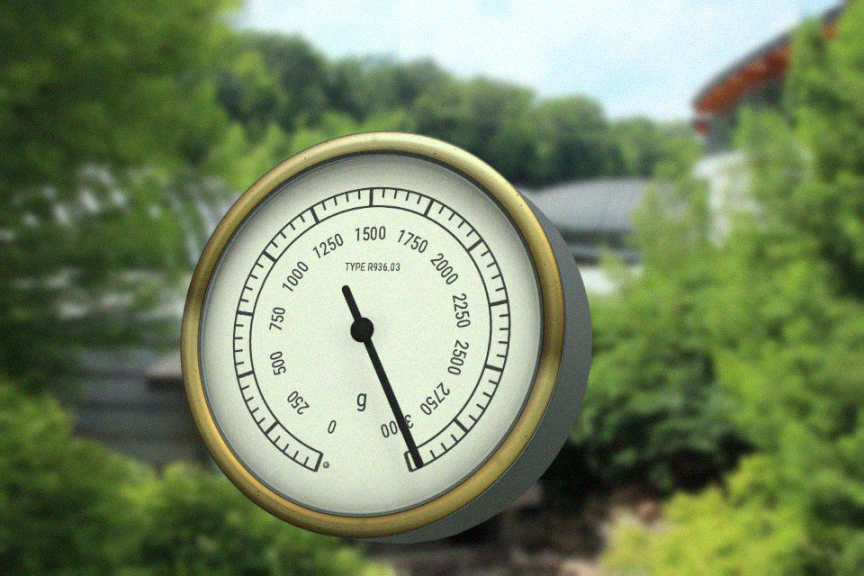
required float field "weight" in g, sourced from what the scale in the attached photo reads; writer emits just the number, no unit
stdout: 2950
